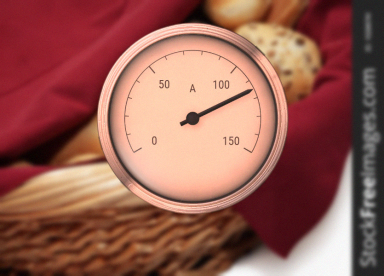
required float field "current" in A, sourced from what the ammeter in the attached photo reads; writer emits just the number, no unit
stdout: 115
